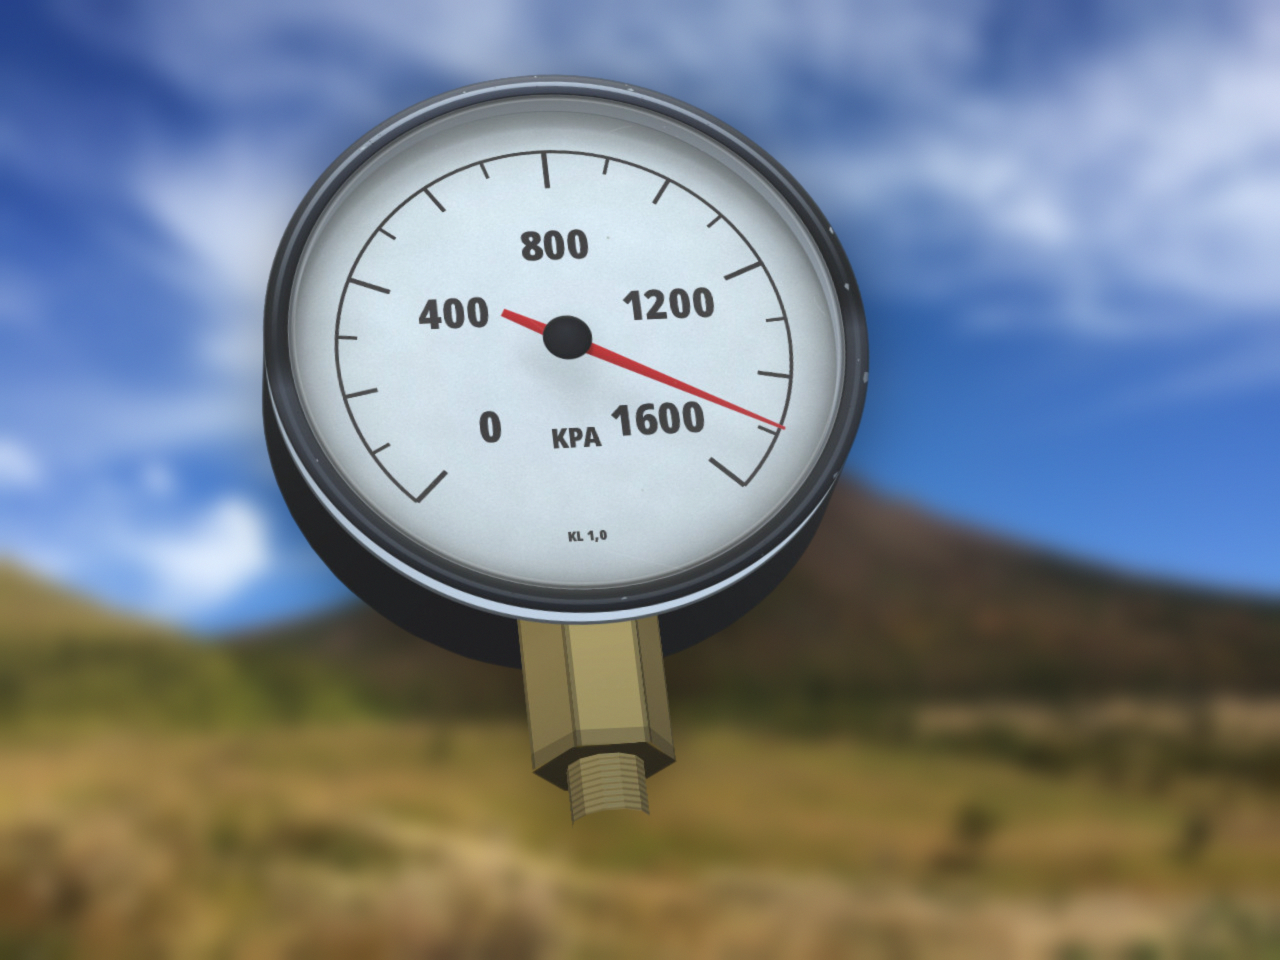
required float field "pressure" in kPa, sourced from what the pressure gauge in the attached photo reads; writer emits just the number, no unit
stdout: 1500
